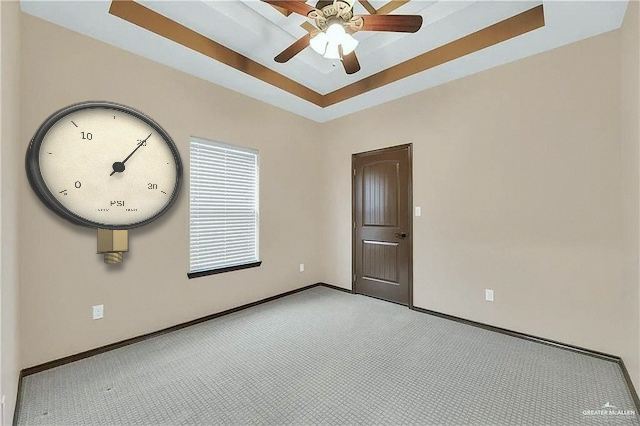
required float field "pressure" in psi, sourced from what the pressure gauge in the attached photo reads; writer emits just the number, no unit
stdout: 20
